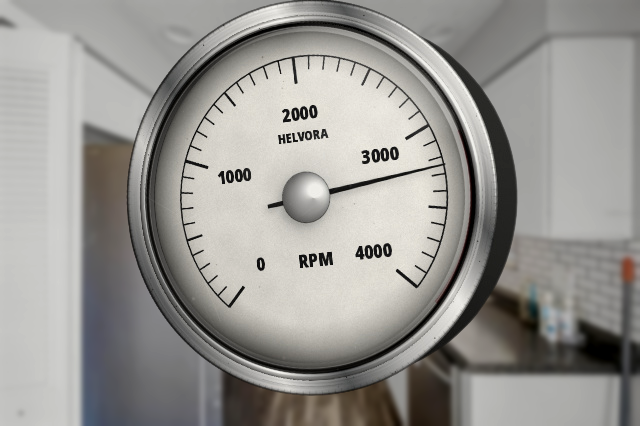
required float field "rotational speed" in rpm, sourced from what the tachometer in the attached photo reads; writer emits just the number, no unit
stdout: 3250
